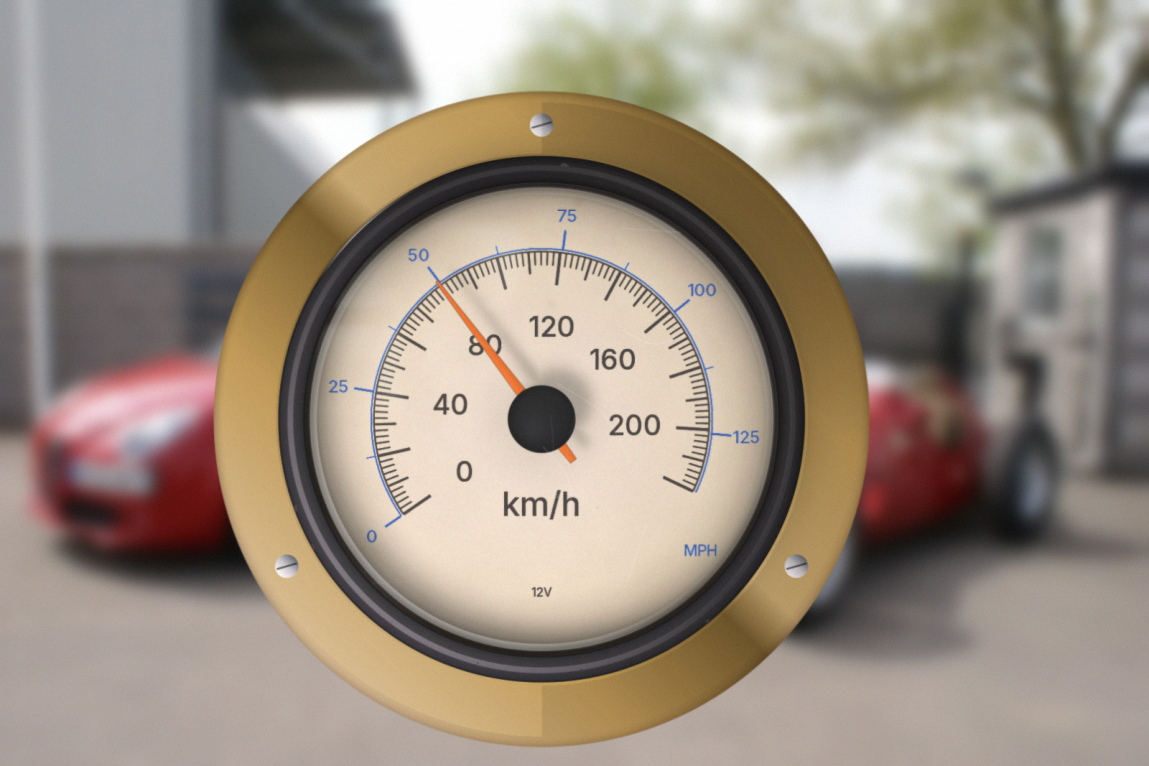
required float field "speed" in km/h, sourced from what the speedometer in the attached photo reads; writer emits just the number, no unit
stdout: 80
